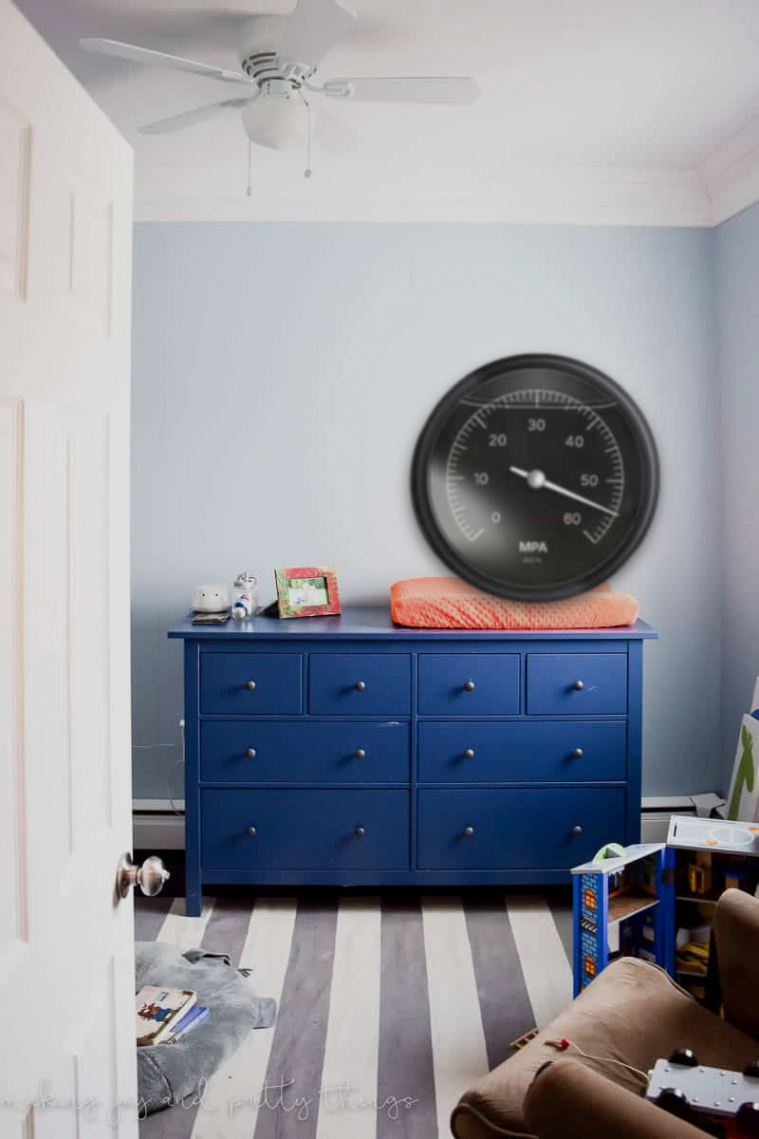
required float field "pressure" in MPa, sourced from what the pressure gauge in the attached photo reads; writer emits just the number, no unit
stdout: 55
